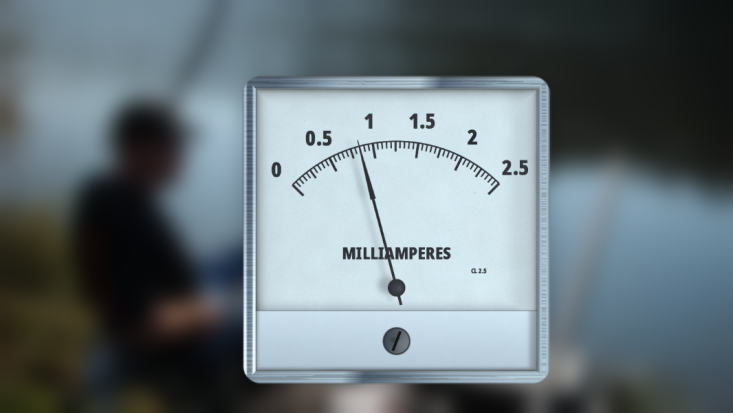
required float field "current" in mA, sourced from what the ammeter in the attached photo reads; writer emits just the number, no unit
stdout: 0.85
